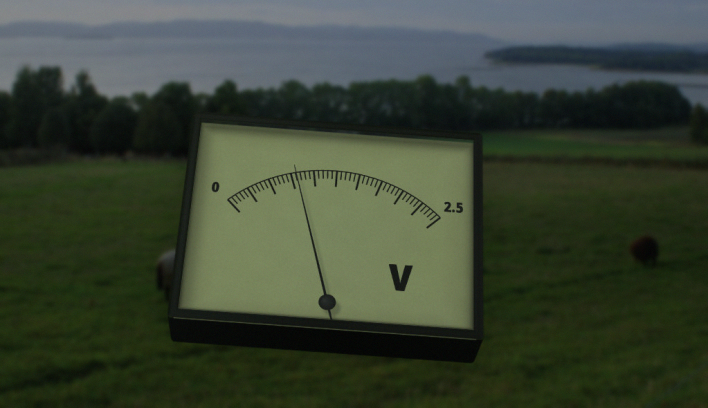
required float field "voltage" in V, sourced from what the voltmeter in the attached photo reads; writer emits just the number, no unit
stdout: 0.8
